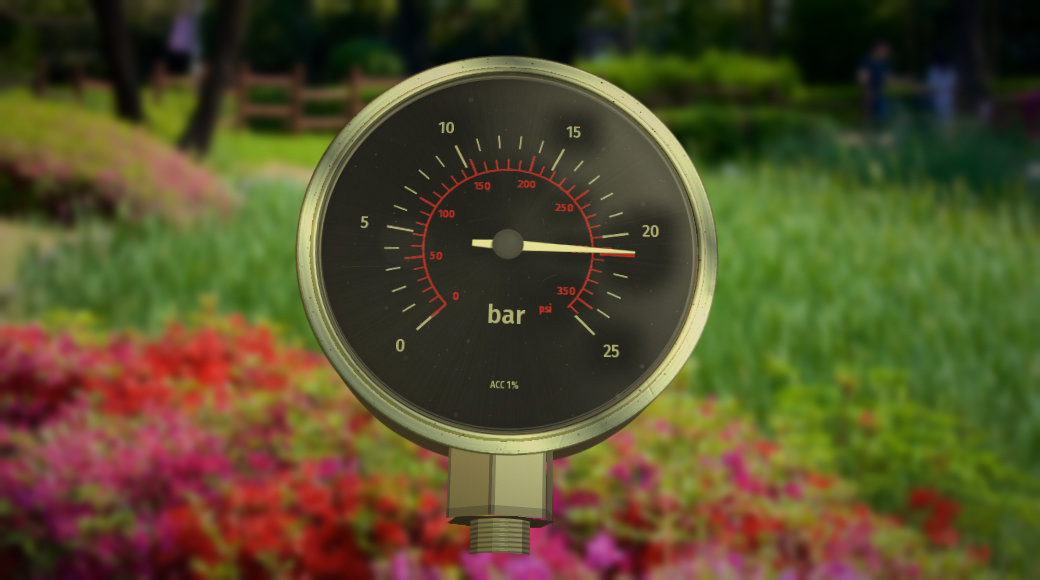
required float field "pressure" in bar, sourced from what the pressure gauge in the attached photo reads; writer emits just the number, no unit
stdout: 21
